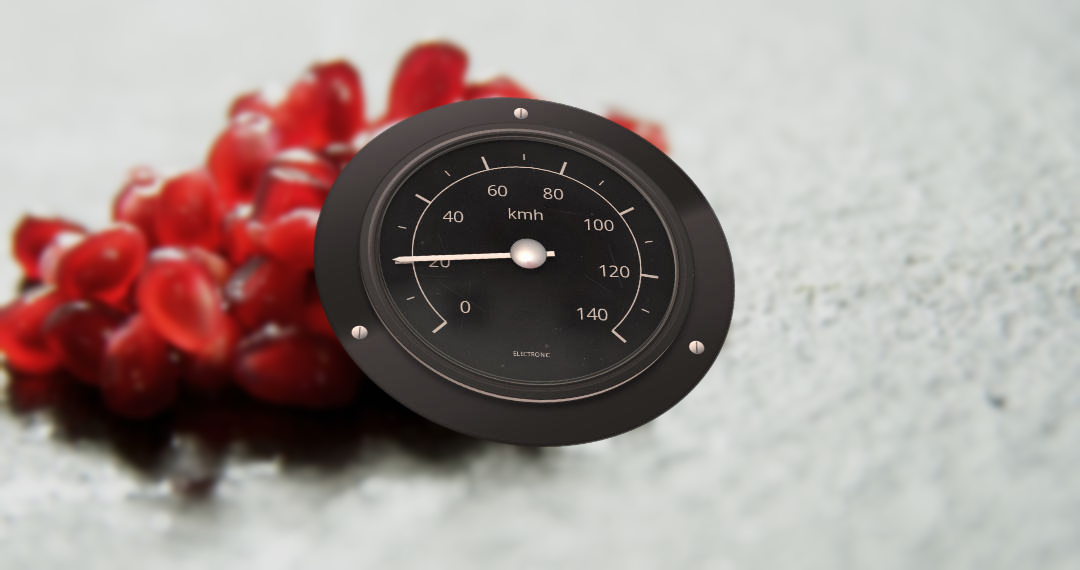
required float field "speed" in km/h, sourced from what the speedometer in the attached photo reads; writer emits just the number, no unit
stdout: 20
